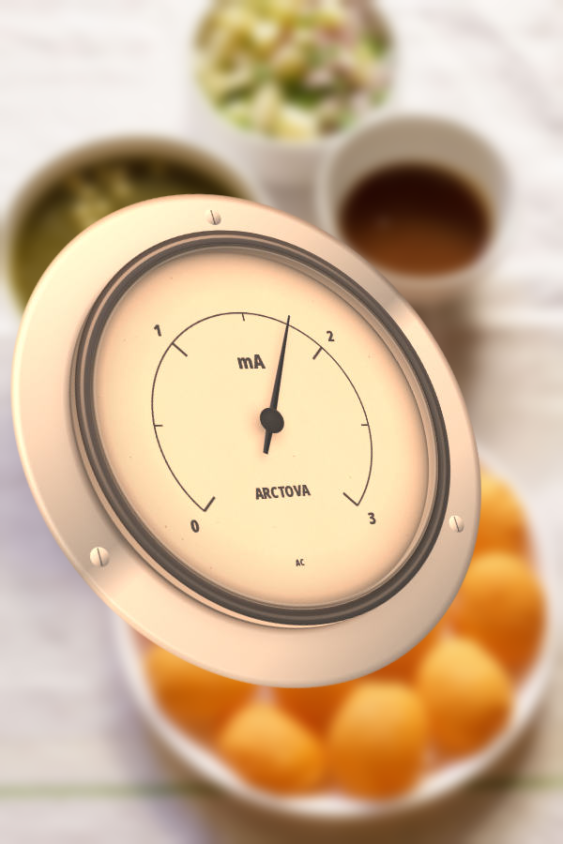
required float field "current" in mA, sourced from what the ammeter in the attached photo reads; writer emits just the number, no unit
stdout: 1.75
